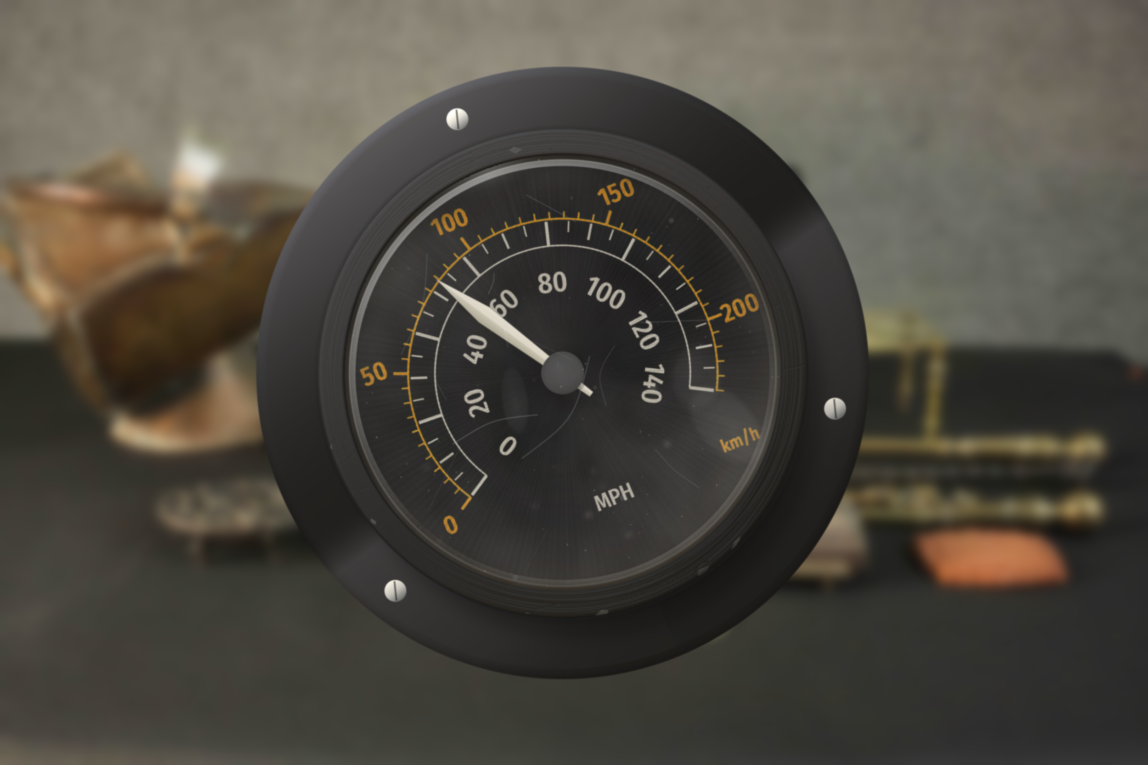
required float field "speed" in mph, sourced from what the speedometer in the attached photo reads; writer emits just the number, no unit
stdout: 52.5
